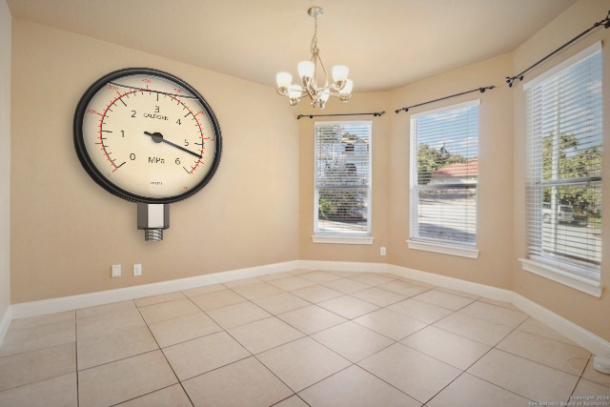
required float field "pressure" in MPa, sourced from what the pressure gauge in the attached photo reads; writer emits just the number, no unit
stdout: 5.4
